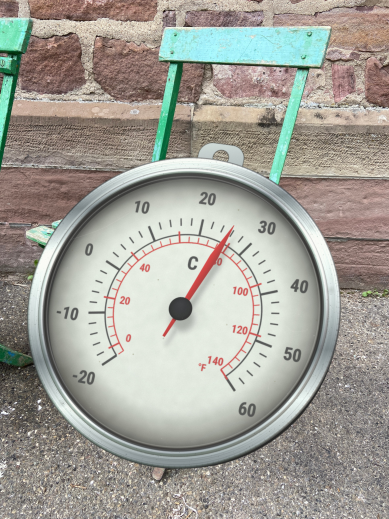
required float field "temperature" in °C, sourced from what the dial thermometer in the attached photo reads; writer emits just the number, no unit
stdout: 26
